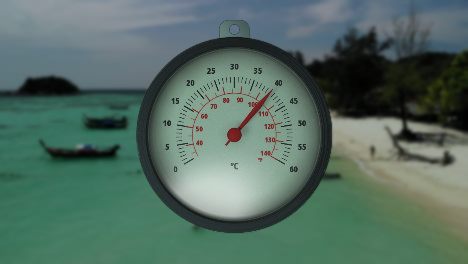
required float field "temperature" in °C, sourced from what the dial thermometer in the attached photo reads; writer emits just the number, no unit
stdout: 40
